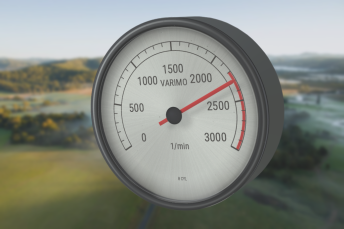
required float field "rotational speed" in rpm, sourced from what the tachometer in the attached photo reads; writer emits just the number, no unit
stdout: 2300
